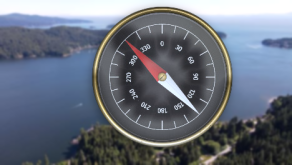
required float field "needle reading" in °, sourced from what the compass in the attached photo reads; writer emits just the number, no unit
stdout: 315
